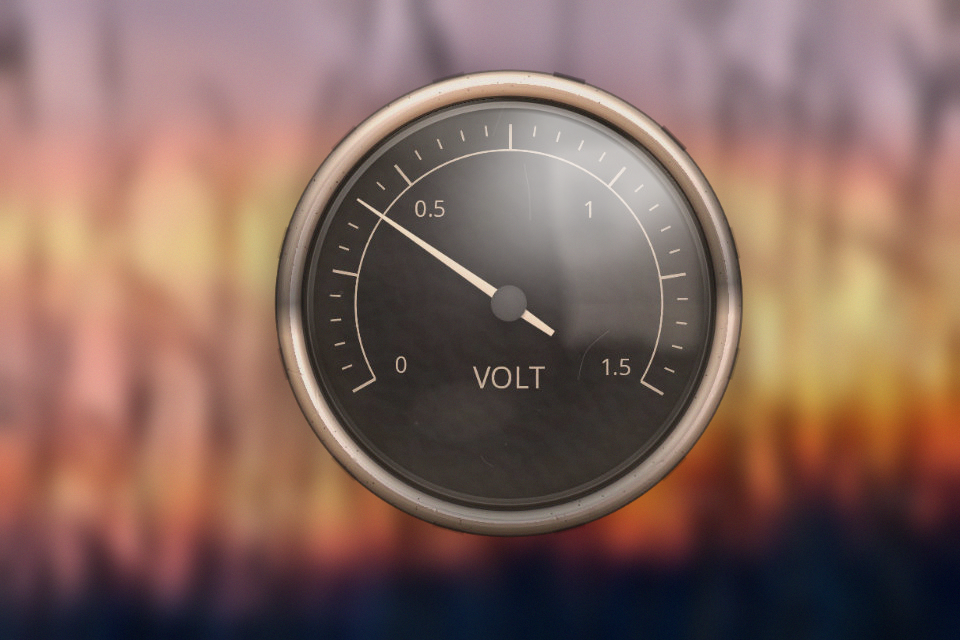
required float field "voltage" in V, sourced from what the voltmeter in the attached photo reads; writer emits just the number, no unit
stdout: 0.4
